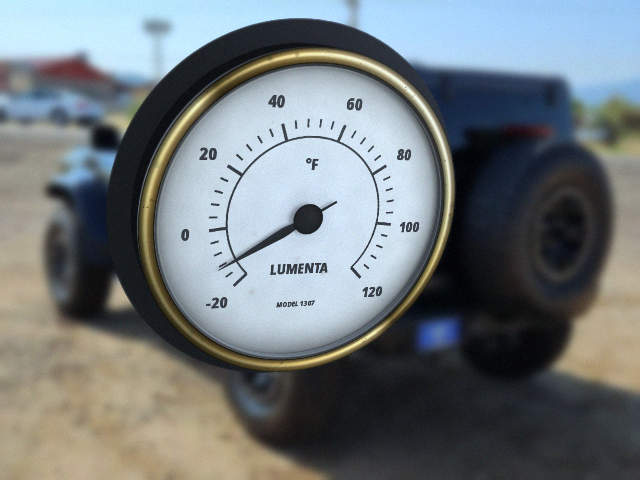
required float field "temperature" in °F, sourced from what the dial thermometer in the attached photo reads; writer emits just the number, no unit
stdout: -12
